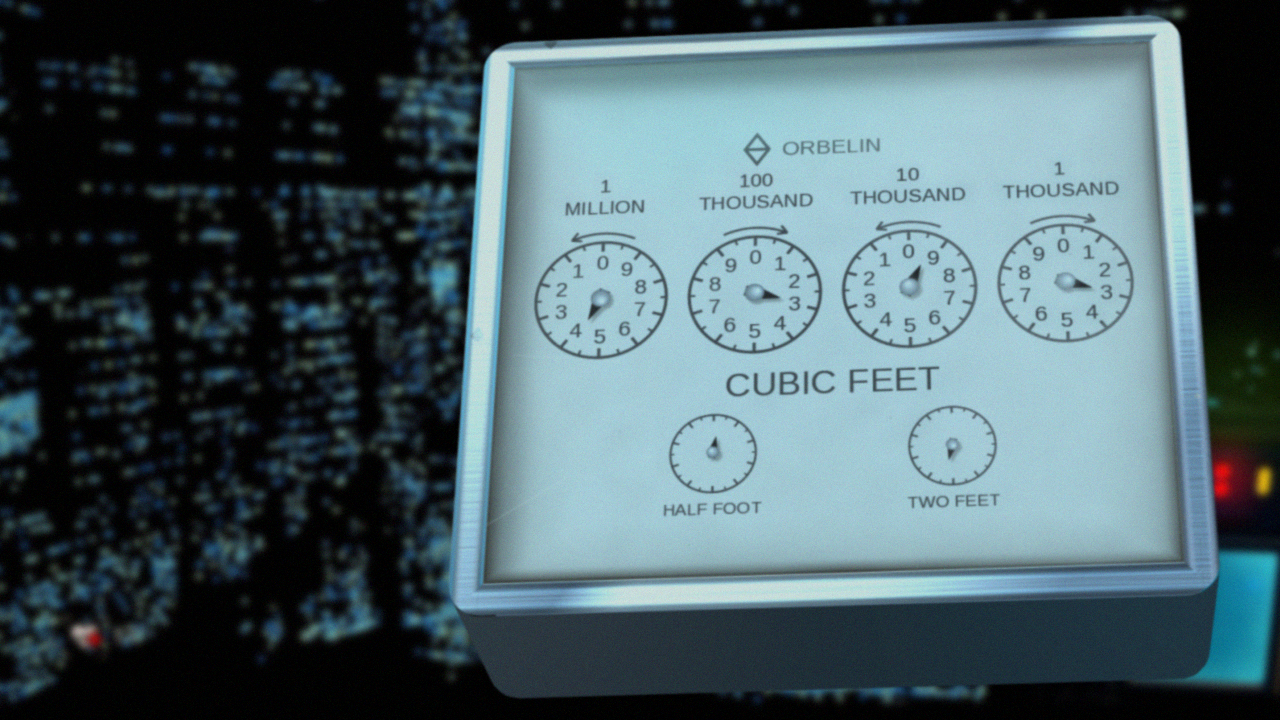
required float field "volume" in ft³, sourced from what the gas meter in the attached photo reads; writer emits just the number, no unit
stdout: 429300
